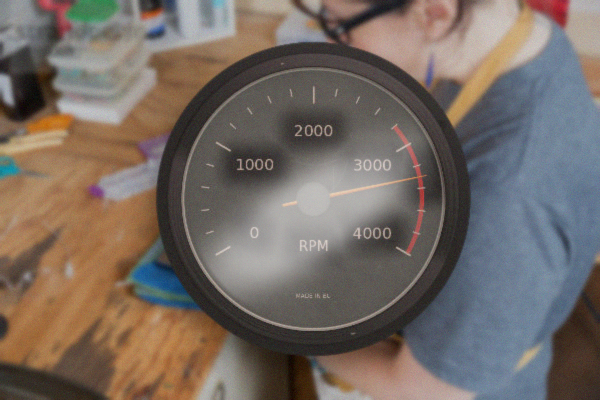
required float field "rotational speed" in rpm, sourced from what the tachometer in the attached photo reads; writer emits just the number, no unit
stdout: 3300
